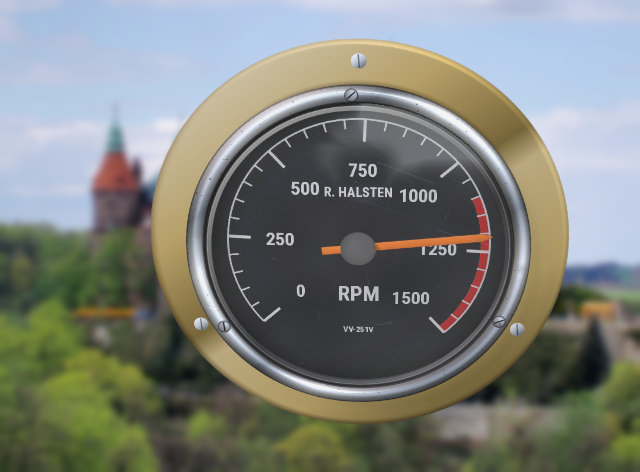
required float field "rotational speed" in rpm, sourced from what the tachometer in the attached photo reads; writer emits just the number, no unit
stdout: 1200
